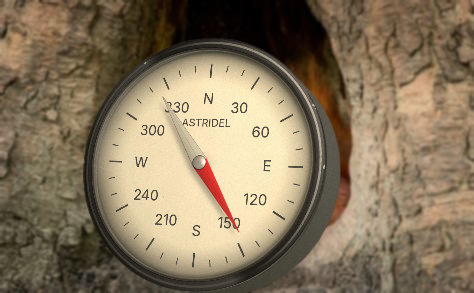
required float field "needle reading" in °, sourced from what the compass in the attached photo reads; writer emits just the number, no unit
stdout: 145
